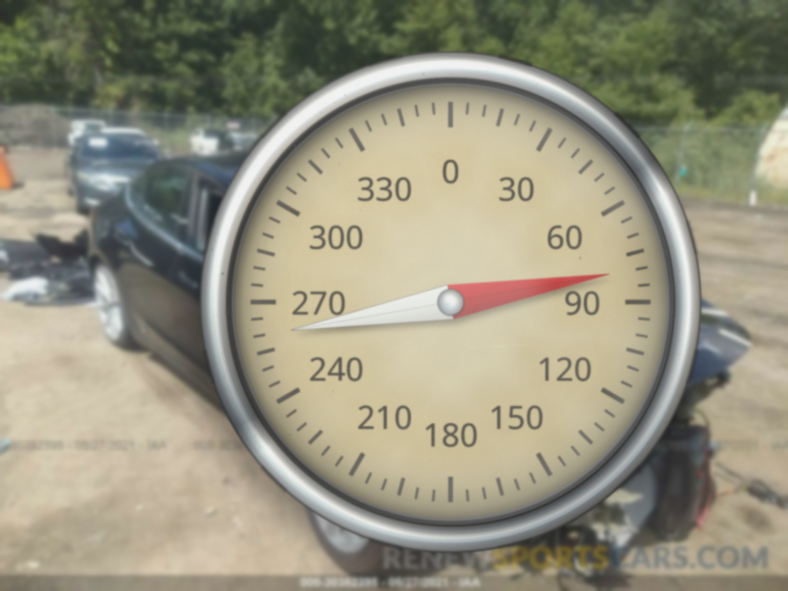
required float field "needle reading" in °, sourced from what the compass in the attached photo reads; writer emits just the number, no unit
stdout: 80
